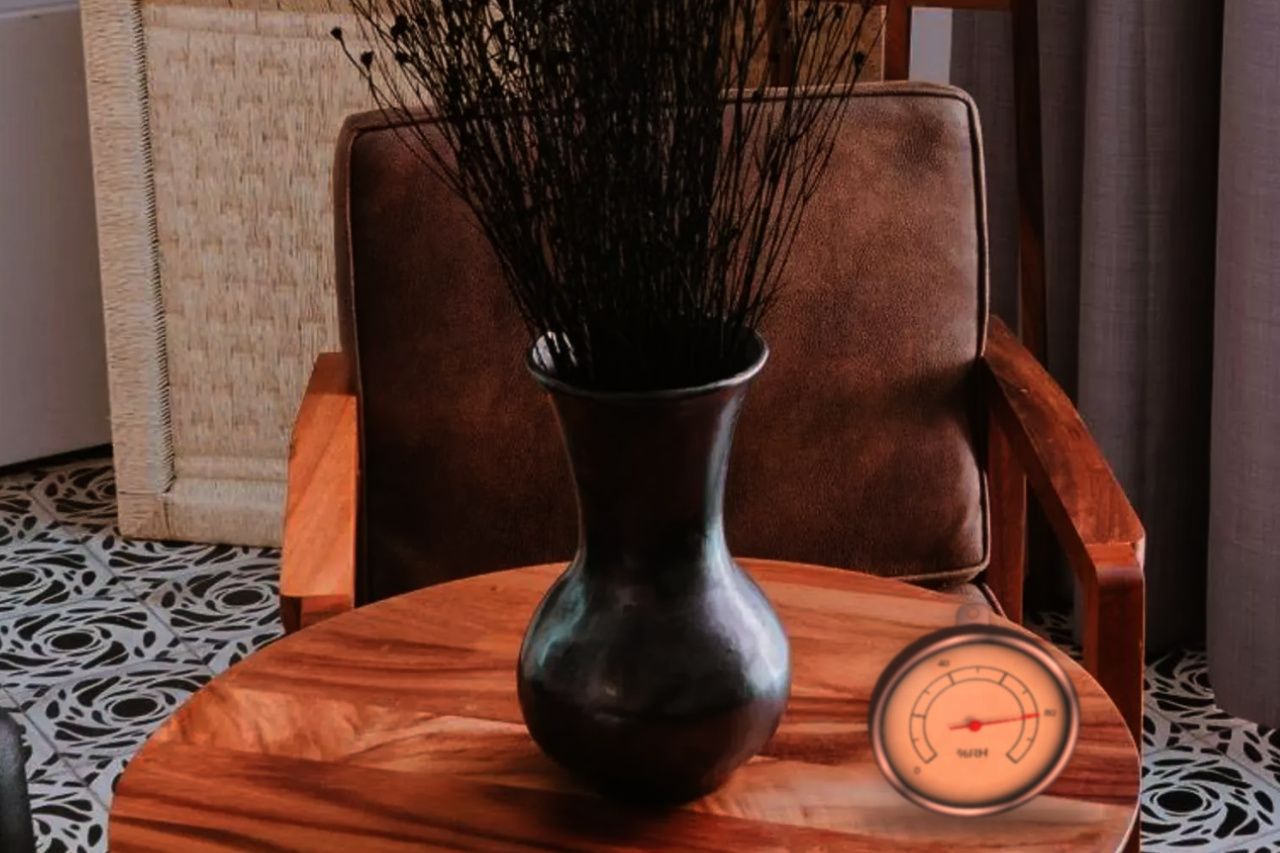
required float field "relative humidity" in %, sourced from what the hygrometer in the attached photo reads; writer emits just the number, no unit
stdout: 80
